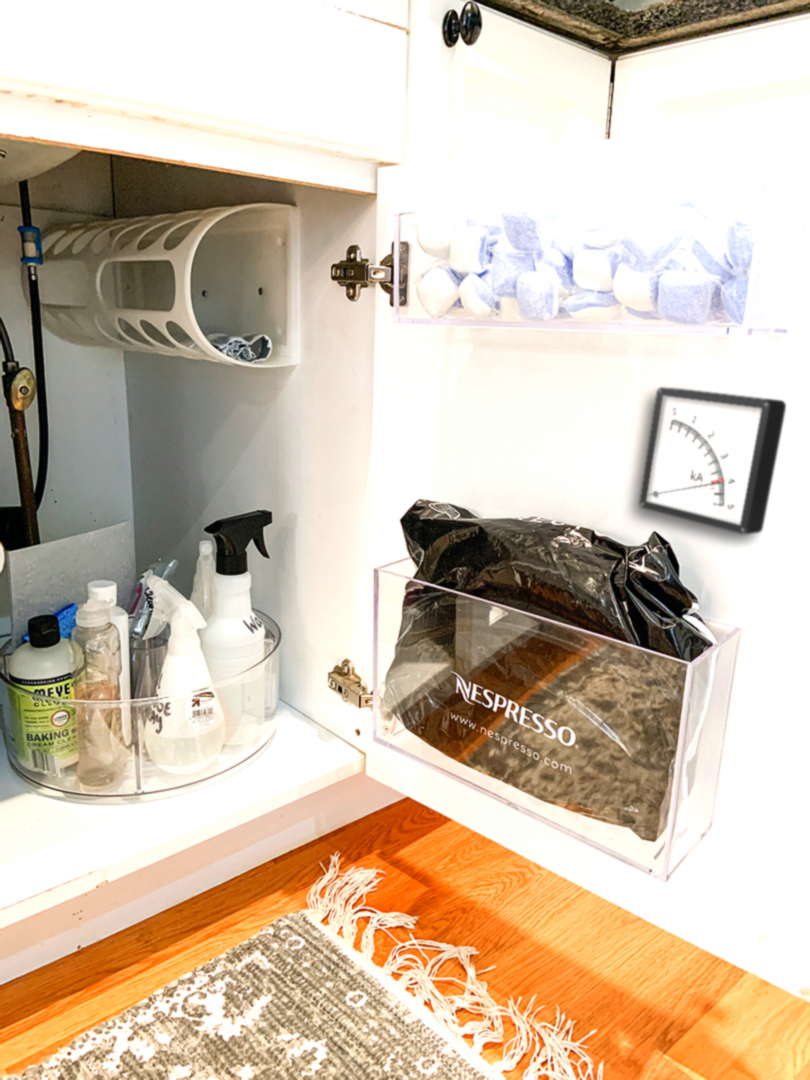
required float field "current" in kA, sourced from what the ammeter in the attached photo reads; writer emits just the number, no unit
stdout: 4
